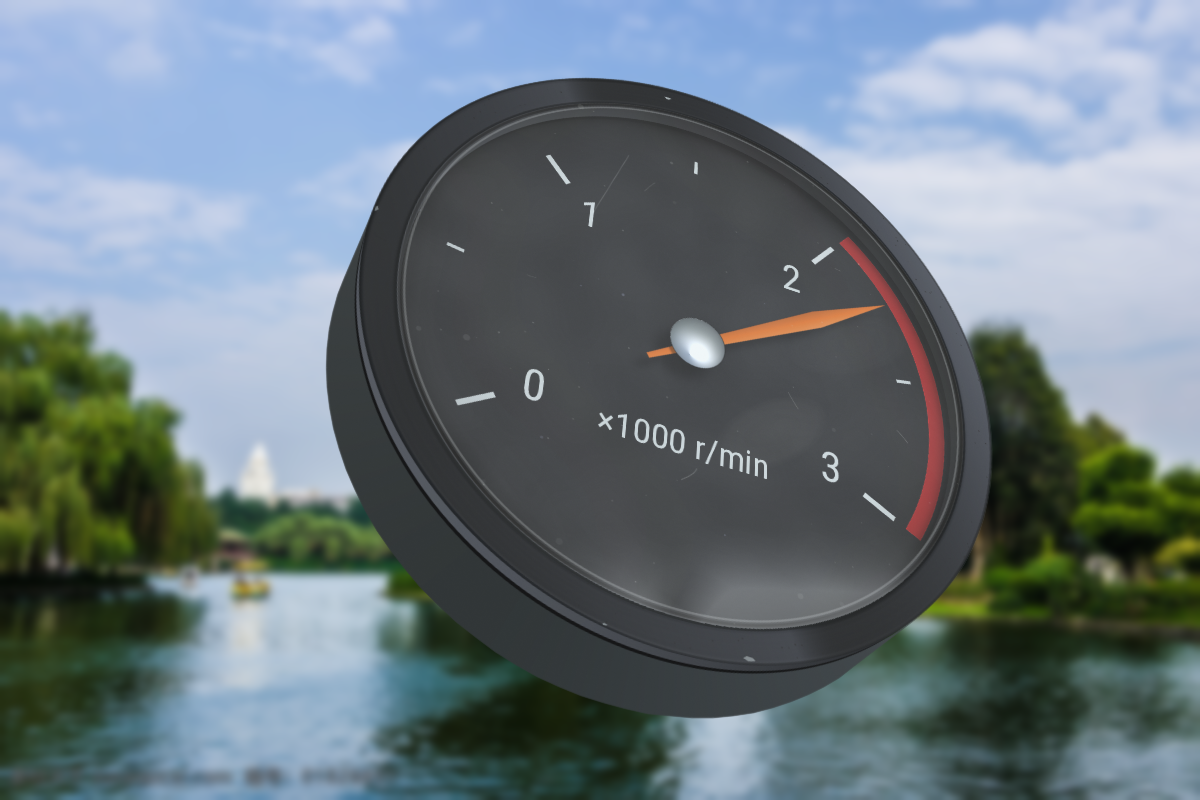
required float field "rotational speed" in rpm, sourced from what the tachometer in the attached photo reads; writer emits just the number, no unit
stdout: 2250
